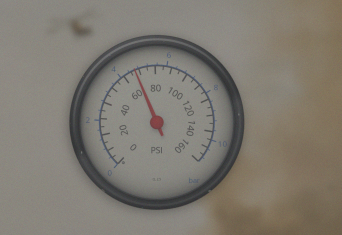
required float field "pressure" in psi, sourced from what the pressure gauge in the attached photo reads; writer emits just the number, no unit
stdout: 67.5
